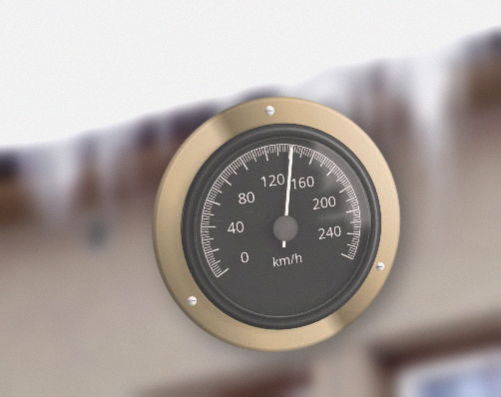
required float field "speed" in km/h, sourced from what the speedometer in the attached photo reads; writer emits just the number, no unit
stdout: 140
